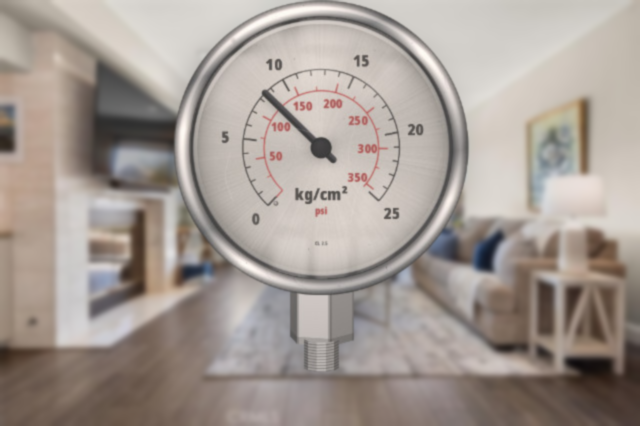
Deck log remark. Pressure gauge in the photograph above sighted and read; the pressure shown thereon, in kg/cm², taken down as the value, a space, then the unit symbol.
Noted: 8.5 kg/cm²
